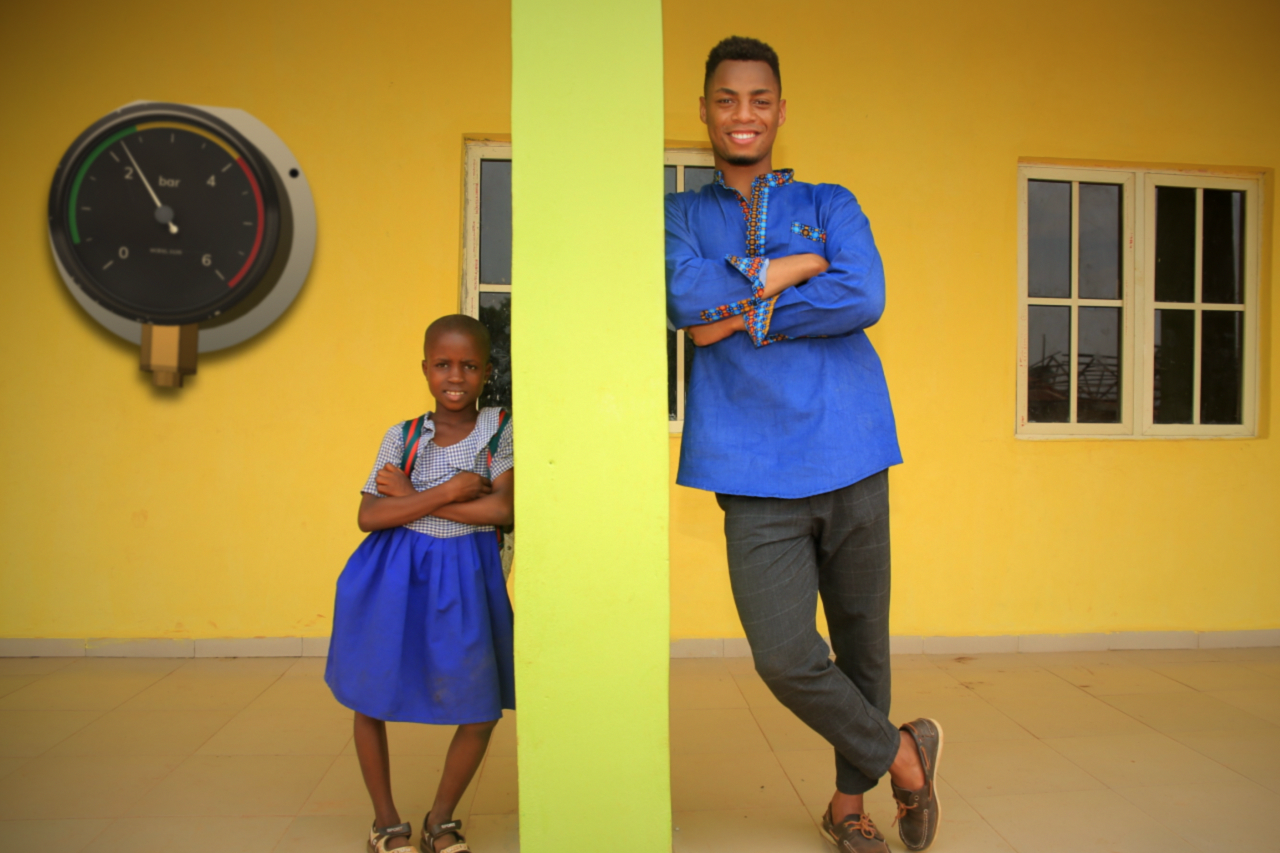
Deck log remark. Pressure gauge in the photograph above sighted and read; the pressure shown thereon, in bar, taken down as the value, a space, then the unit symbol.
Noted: 2.25 bar
